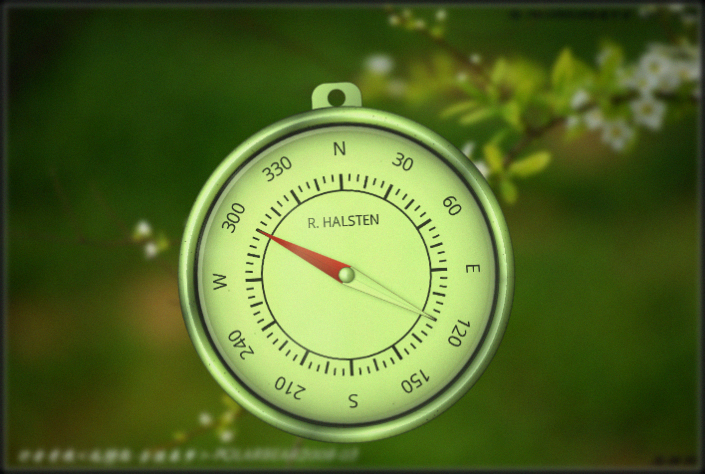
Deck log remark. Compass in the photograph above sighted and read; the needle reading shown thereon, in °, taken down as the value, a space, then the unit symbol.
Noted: 300 °
